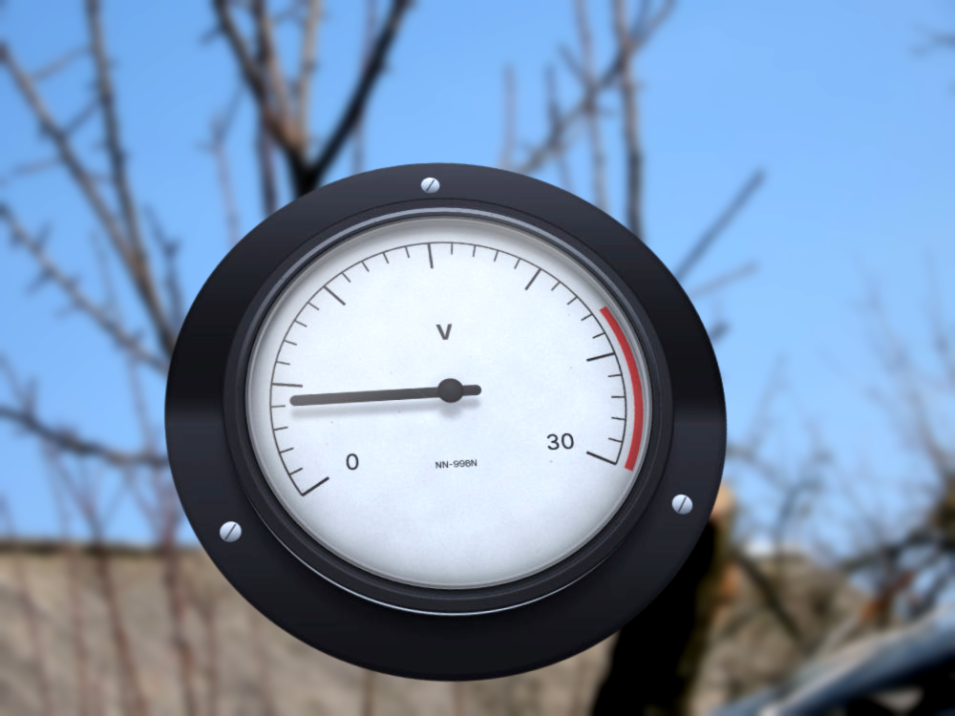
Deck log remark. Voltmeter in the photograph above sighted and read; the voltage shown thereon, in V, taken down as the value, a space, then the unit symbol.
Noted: 4 V
